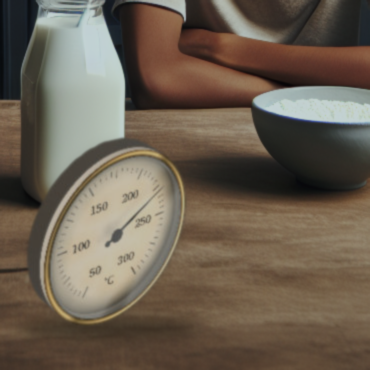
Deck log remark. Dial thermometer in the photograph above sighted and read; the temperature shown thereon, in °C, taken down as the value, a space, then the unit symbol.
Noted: 225 °C
